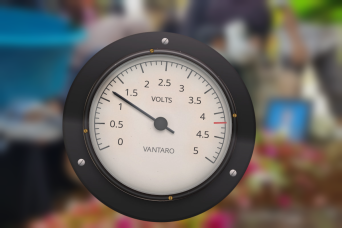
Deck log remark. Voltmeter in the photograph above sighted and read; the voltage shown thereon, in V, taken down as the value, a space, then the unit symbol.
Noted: 1.2 V
